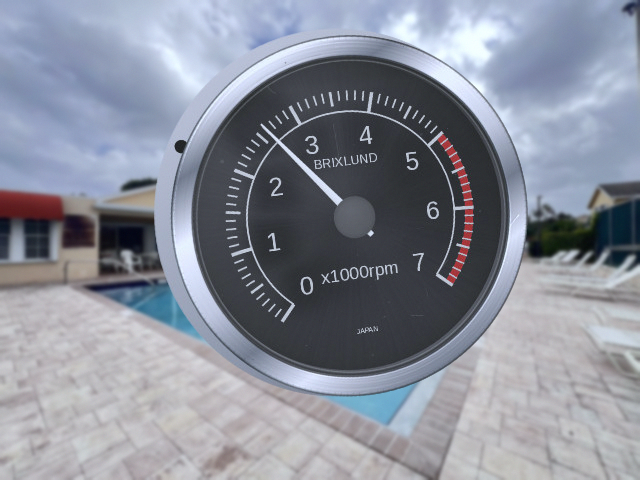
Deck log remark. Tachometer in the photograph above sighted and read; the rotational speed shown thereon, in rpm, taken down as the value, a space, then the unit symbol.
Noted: 2600 rpm
